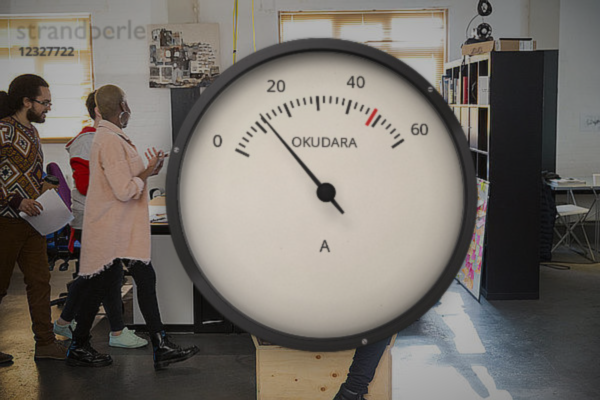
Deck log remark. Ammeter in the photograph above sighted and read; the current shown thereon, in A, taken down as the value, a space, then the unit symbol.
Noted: 12 A
